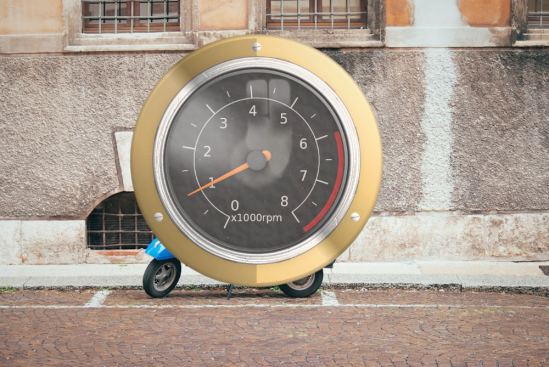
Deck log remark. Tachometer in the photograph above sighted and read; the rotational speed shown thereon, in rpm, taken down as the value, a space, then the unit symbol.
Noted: 1000 rpm
